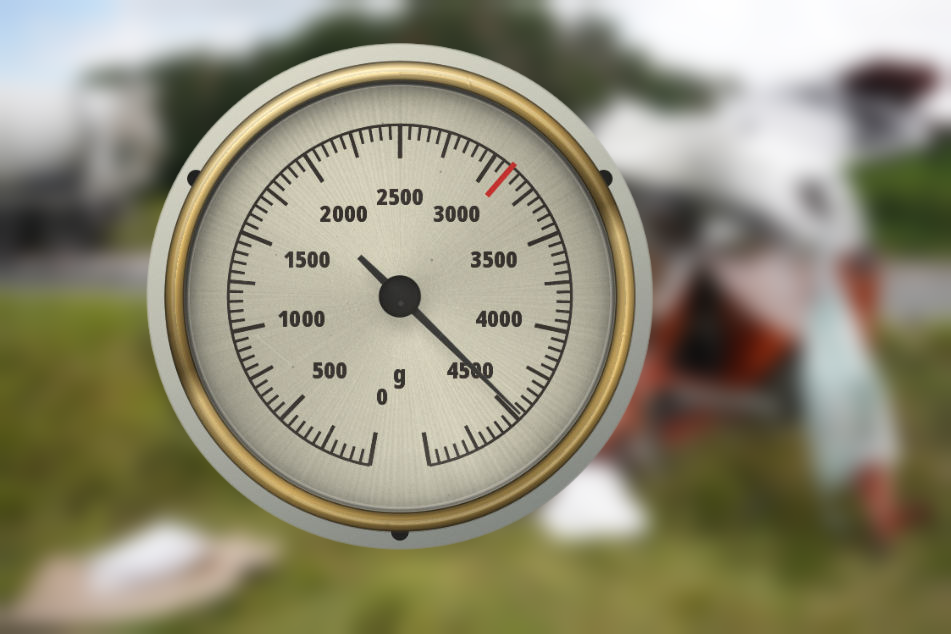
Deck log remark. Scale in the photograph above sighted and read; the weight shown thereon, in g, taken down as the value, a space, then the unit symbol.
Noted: 4475 g
